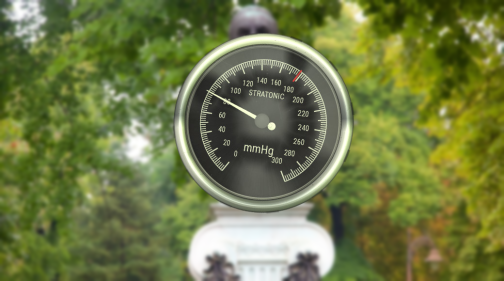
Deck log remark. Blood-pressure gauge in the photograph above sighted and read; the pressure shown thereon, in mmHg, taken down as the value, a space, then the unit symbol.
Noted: 80 mmHg
